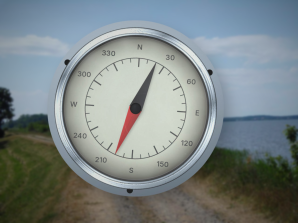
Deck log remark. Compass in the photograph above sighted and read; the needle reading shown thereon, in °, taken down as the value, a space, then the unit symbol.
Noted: 200 °
